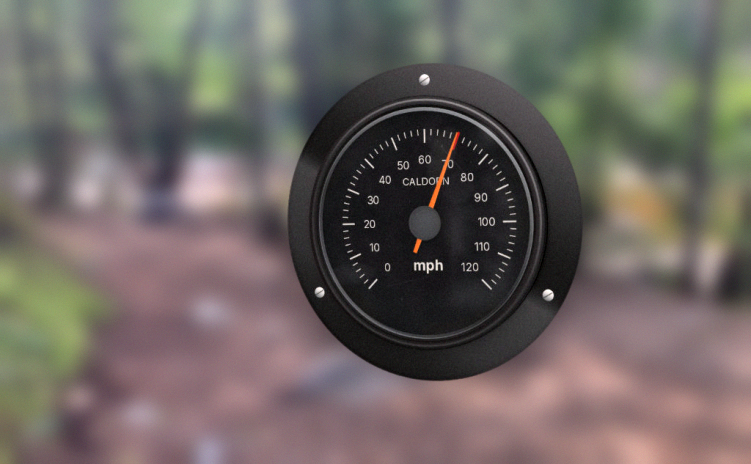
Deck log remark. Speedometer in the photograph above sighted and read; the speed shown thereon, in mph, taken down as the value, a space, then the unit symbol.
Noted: 70 mph
